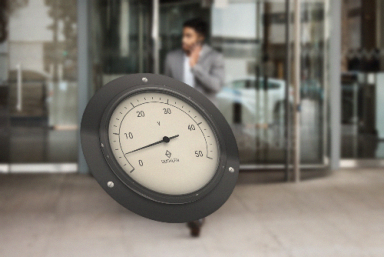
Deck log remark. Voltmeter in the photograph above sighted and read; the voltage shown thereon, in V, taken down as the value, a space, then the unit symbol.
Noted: 4 V
